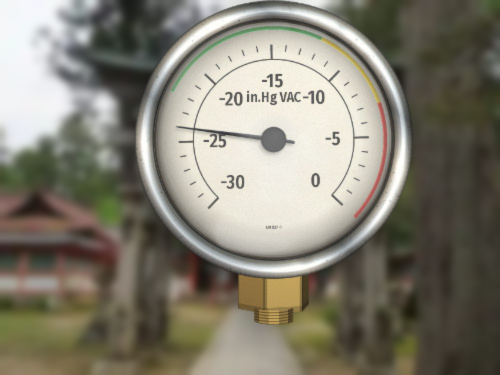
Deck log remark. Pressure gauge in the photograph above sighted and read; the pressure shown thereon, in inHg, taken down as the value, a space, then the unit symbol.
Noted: -24 inHg
